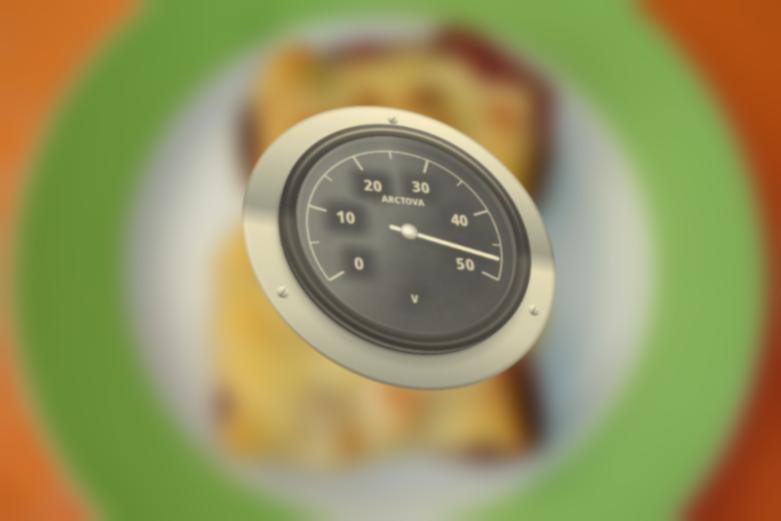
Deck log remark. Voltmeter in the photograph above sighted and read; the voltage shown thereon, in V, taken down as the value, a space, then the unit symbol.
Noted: 47.5 V
